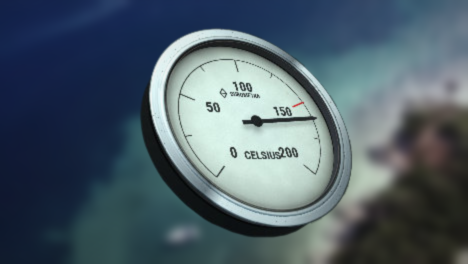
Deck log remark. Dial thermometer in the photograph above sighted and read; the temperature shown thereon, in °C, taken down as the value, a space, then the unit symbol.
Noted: 162.5 °C
